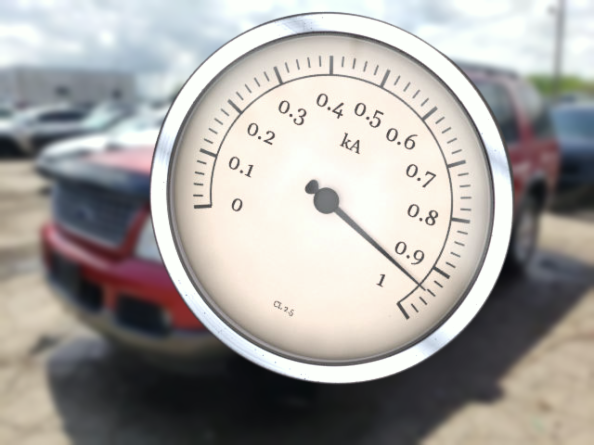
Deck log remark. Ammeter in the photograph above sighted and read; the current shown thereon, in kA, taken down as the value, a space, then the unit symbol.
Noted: 0.94 kA
